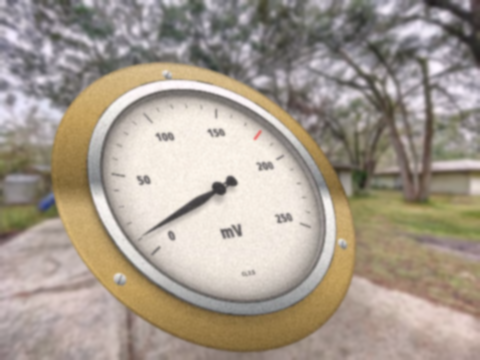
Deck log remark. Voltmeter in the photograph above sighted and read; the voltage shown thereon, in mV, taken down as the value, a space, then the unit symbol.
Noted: 10 mV
